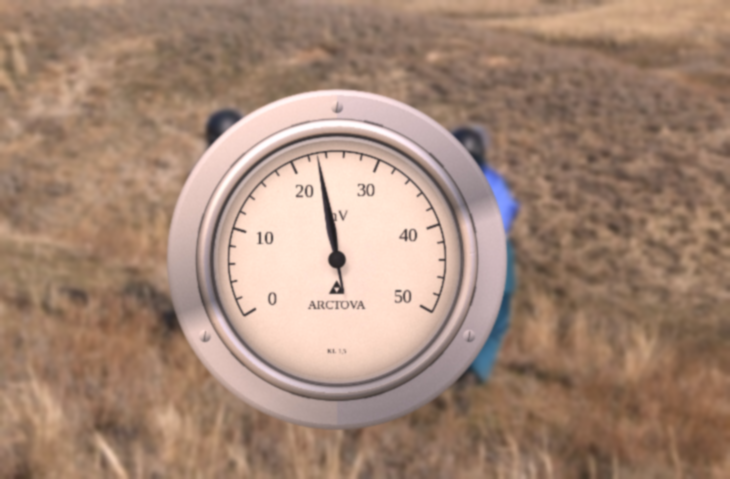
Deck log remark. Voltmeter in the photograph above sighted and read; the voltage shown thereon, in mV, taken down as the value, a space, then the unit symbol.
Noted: 23 mV
